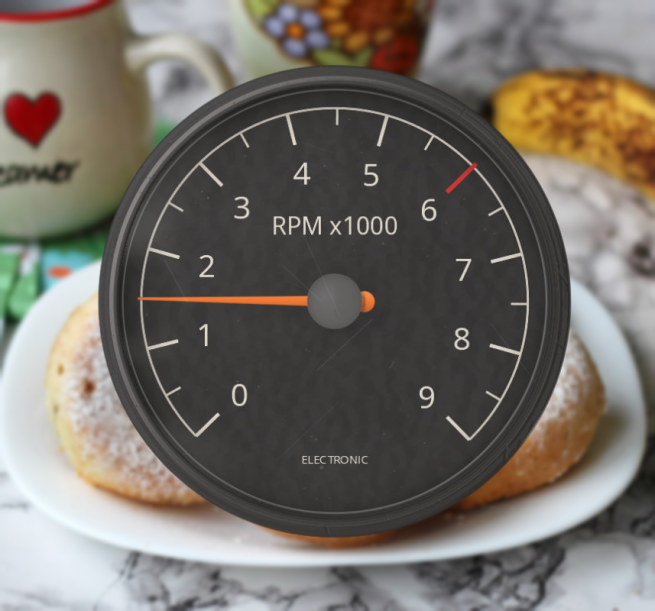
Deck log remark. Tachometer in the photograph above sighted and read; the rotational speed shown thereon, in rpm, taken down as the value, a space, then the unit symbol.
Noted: 1500 rpm
